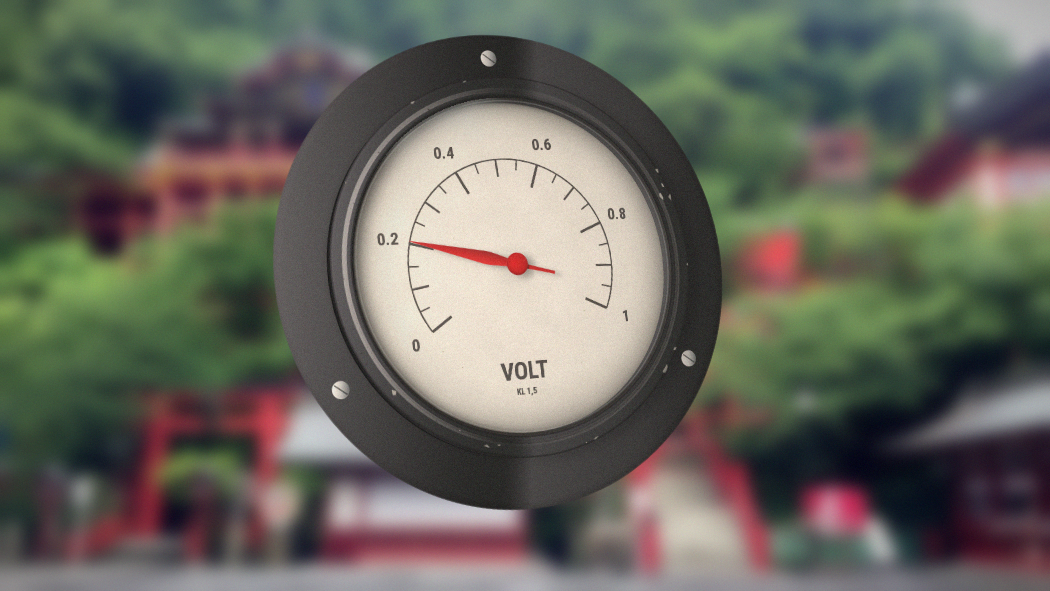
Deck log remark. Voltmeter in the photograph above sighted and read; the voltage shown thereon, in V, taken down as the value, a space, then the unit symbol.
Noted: 0.2 V
